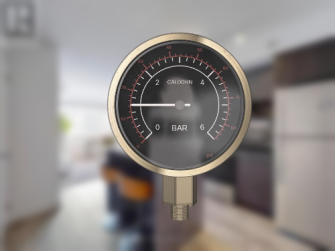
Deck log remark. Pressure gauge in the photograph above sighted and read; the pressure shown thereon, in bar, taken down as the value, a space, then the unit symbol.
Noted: 1 bar
